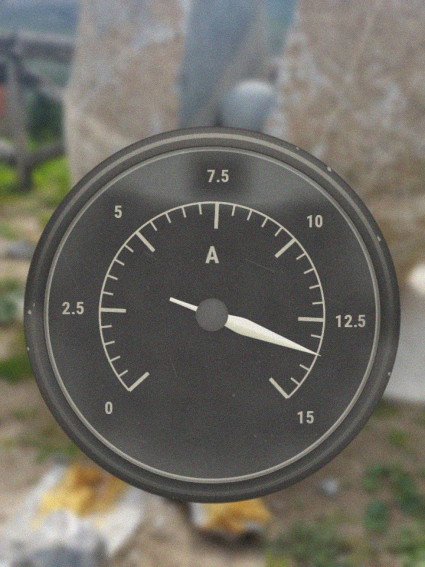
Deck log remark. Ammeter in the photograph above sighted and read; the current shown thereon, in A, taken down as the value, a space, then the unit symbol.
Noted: 13.5 A
